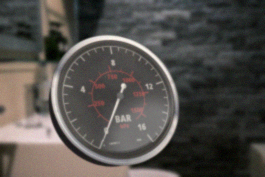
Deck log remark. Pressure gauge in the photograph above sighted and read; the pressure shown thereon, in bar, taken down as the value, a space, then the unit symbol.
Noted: 0 bar
